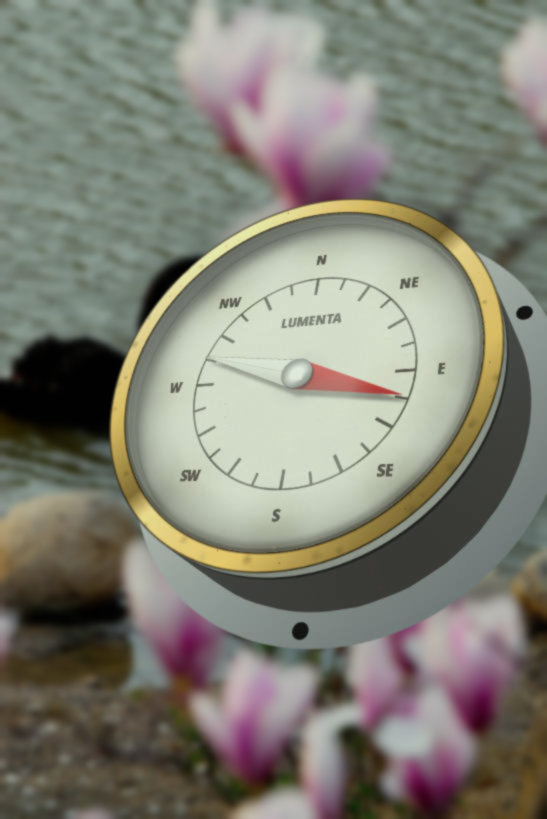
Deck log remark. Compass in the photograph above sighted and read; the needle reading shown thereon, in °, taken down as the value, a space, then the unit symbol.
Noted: 105 °
